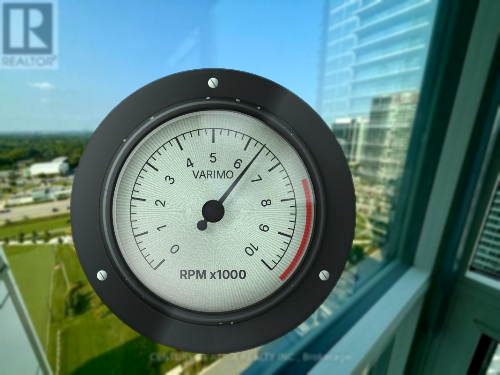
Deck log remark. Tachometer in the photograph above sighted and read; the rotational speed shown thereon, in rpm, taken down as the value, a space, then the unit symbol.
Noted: 6400 rpm
